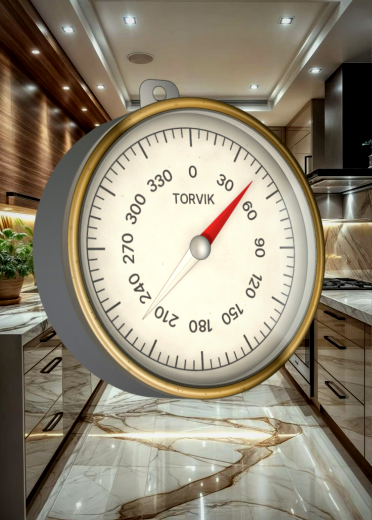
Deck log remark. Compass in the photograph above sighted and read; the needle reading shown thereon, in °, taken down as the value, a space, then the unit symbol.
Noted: 45 °
